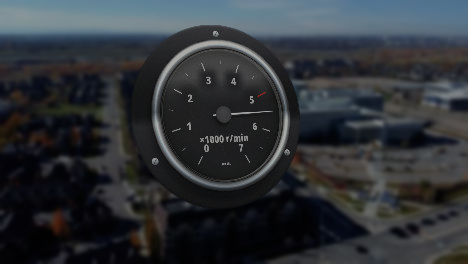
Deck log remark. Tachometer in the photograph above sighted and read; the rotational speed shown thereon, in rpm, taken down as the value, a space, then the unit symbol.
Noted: 5500 rpm
